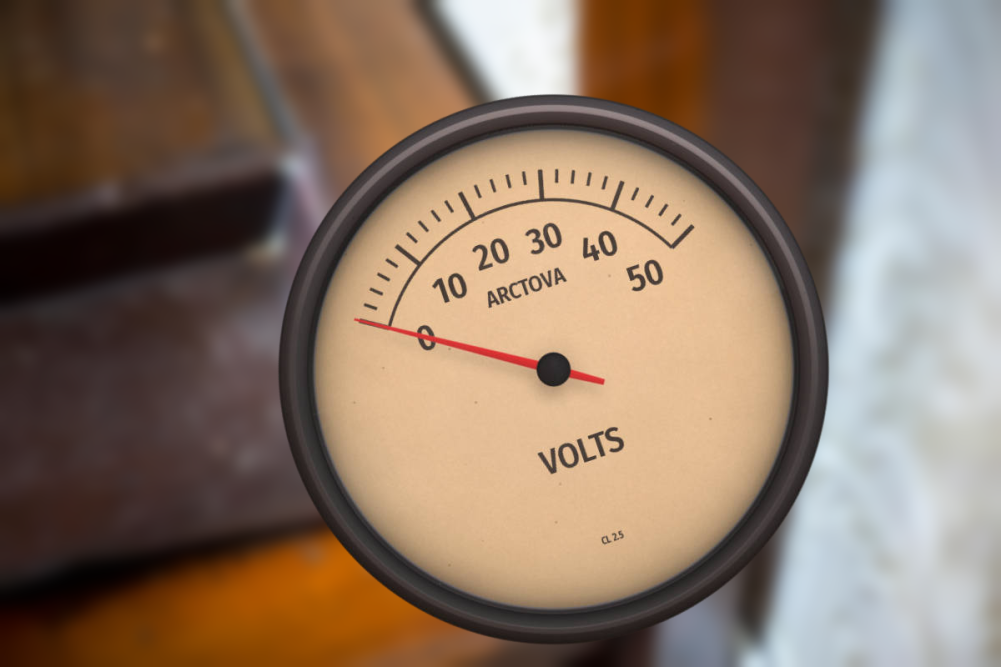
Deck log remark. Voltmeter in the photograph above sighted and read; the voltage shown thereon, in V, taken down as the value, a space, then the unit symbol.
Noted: 0 V
